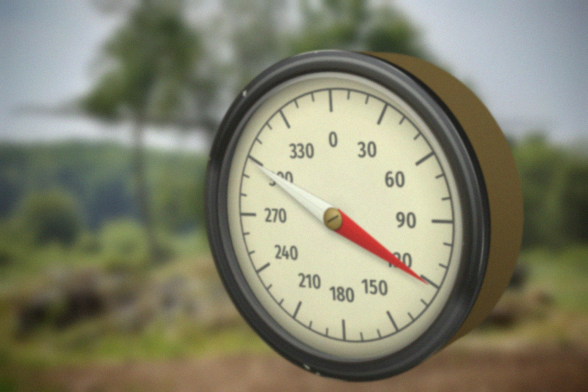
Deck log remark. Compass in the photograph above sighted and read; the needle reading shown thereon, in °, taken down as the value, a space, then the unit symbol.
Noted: 120 °
